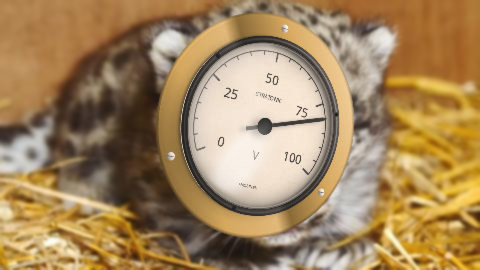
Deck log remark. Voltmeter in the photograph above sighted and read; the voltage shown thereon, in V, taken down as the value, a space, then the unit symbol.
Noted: 80 V
